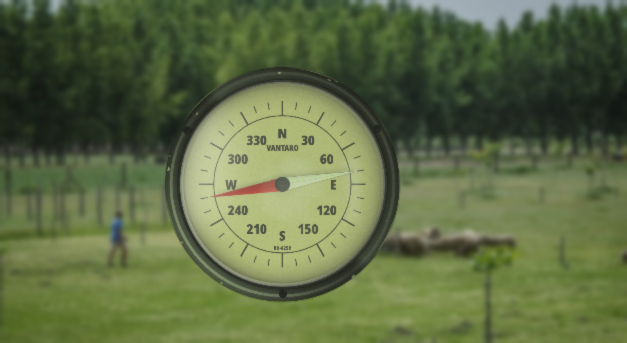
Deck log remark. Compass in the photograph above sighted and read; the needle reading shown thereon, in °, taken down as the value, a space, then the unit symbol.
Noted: 260 °
